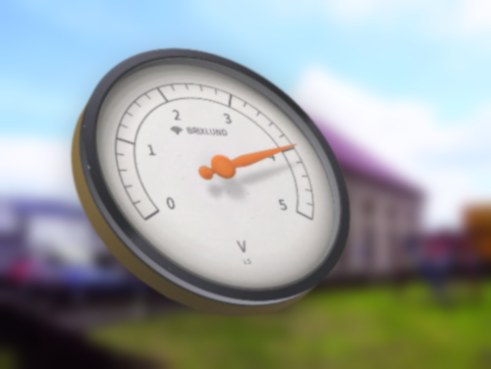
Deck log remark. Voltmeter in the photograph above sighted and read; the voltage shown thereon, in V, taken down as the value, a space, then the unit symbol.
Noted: 4 V
